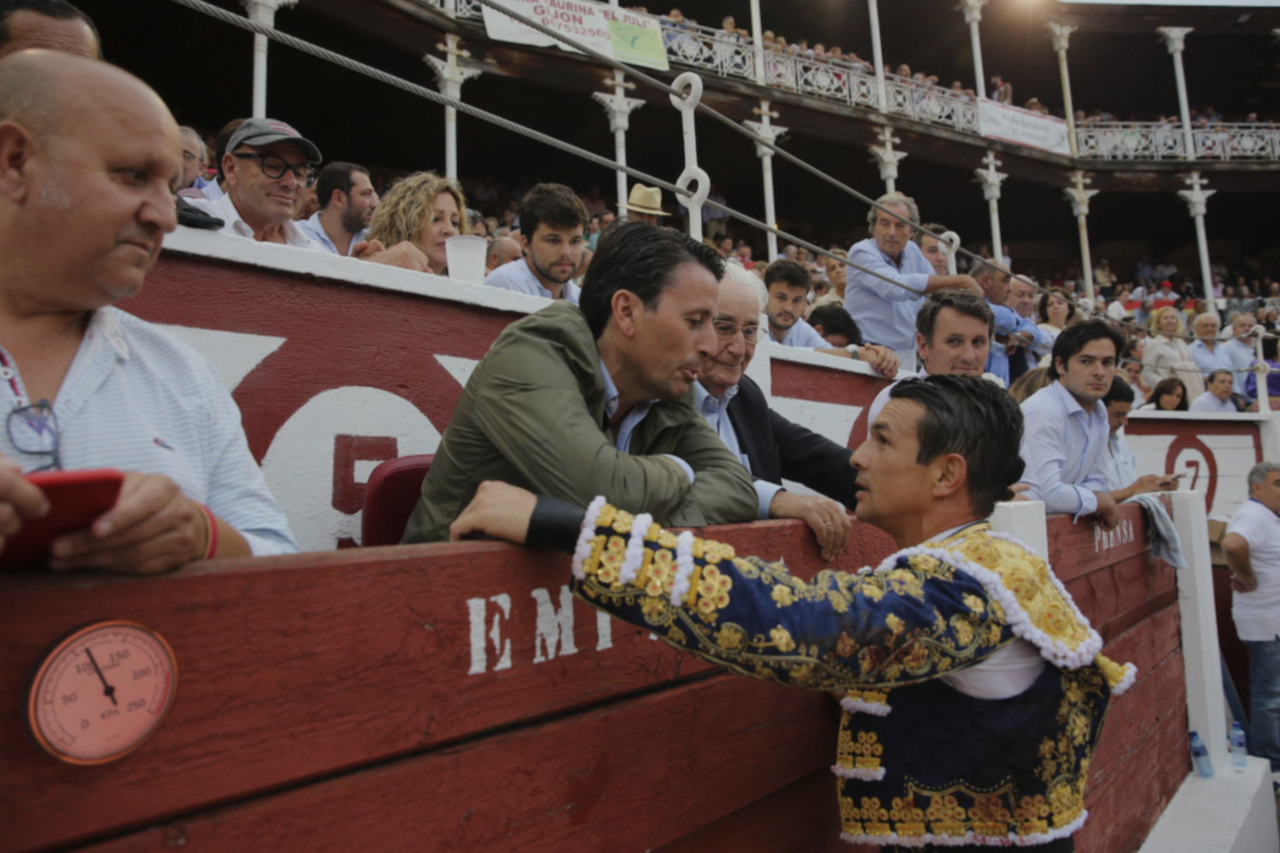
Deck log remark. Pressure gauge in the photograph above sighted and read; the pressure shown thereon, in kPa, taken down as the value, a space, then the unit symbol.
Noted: 110 kPa
